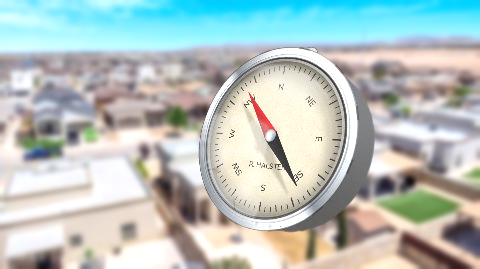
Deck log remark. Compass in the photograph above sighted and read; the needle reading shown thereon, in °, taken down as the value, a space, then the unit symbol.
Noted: 320 °
